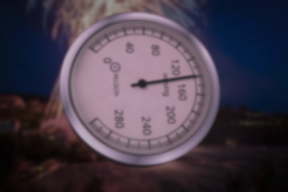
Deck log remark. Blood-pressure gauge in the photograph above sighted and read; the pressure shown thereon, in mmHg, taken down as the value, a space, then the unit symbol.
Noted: 140 mmHg
